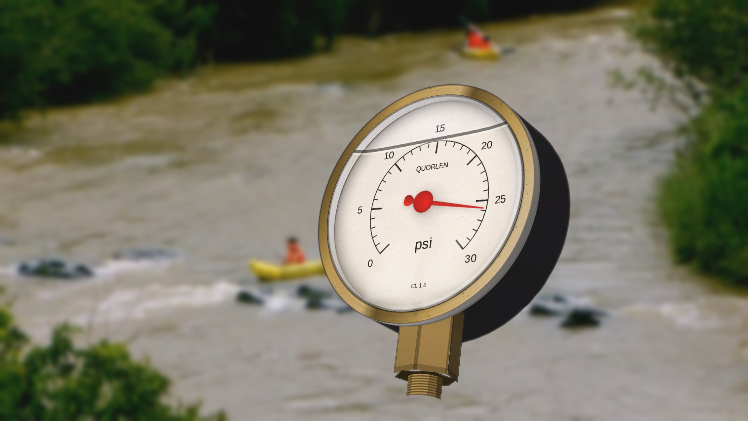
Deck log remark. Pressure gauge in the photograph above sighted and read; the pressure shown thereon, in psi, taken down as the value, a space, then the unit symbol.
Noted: 26 psi
